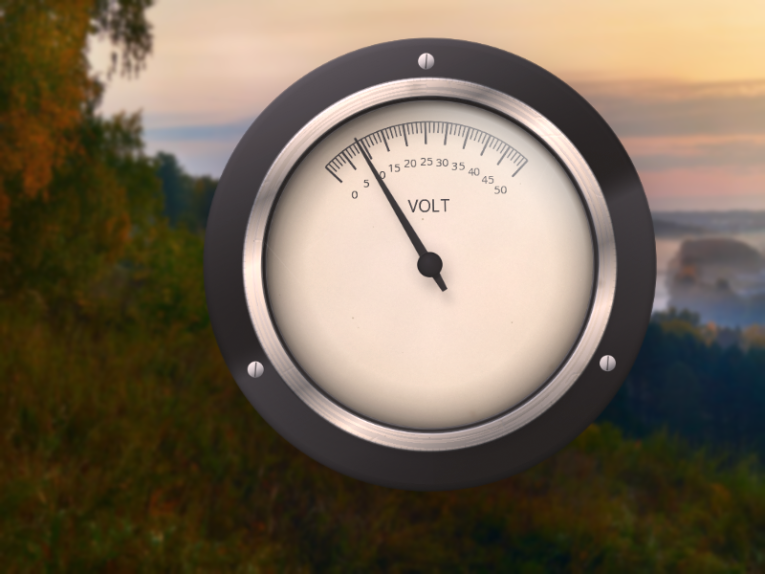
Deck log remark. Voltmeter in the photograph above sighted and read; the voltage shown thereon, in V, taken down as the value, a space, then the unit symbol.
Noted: 9 V
